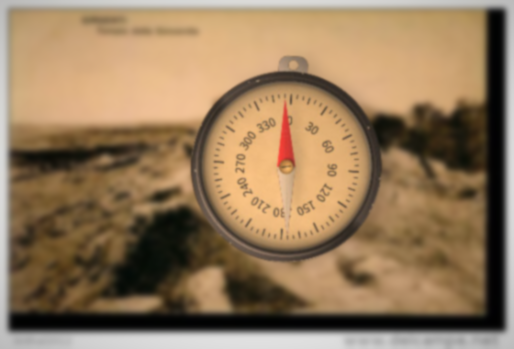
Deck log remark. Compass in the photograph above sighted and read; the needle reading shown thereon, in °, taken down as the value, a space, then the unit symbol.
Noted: 355 °
